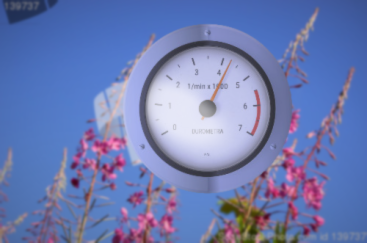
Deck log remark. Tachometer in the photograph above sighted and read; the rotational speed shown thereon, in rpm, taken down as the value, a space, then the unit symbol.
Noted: 4250 rpm
